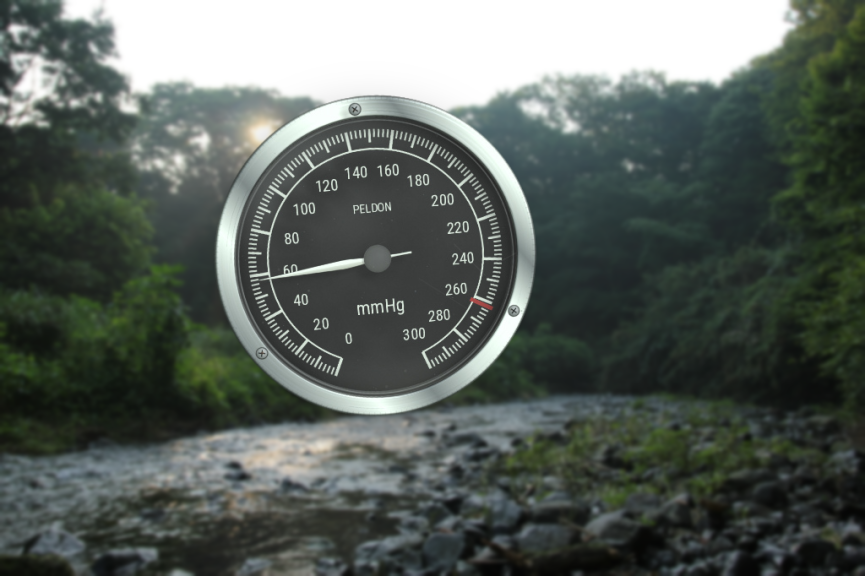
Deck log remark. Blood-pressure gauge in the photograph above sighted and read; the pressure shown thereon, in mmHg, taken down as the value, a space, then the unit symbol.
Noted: 58 mmHg
